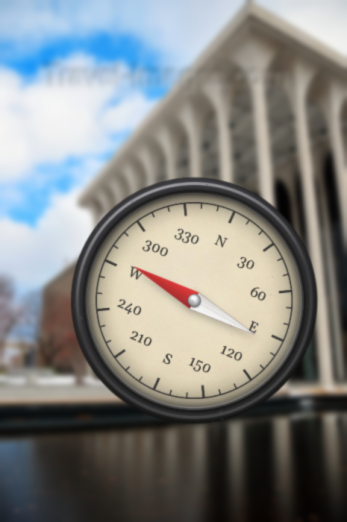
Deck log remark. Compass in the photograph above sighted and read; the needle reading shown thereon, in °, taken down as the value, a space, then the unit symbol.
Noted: 275 °
